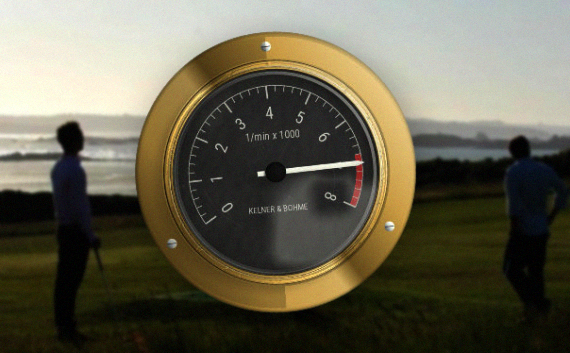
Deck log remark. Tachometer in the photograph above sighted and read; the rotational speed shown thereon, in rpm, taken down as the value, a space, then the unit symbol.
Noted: 7000 rpm
